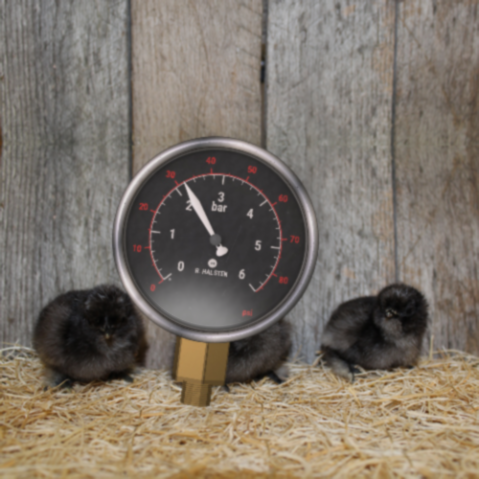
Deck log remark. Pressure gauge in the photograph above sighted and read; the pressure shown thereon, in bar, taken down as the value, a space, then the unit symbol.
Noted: 2.2 bar
